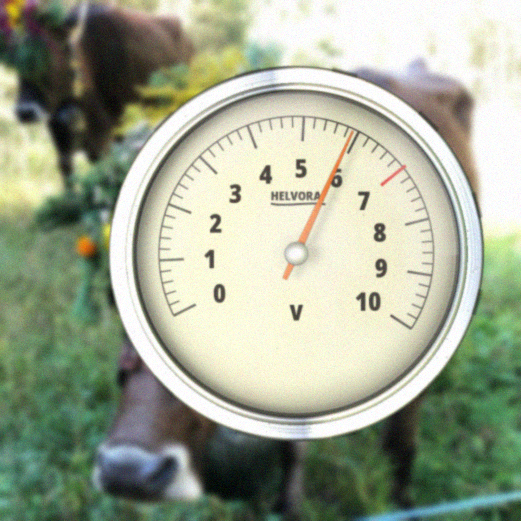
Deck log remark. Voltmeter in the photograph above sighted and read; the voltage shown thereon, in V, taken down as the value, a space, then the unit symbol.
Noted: 5.9 V
